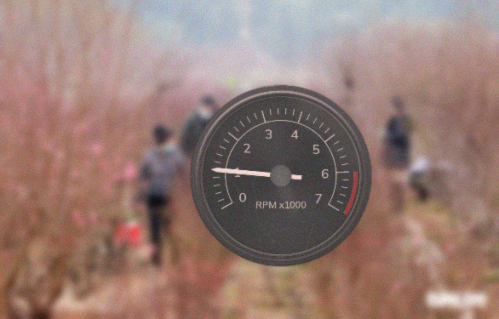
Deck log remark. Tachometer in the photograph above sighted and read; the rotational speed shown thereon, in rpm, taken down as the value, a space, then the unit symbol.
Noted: 1000 rpm
